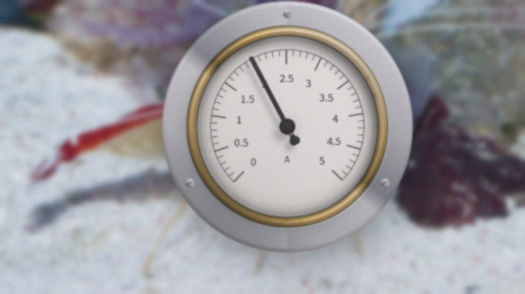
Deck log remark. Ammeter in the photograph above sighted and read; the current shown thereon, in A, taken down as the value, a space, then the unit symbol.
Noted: 2 A
